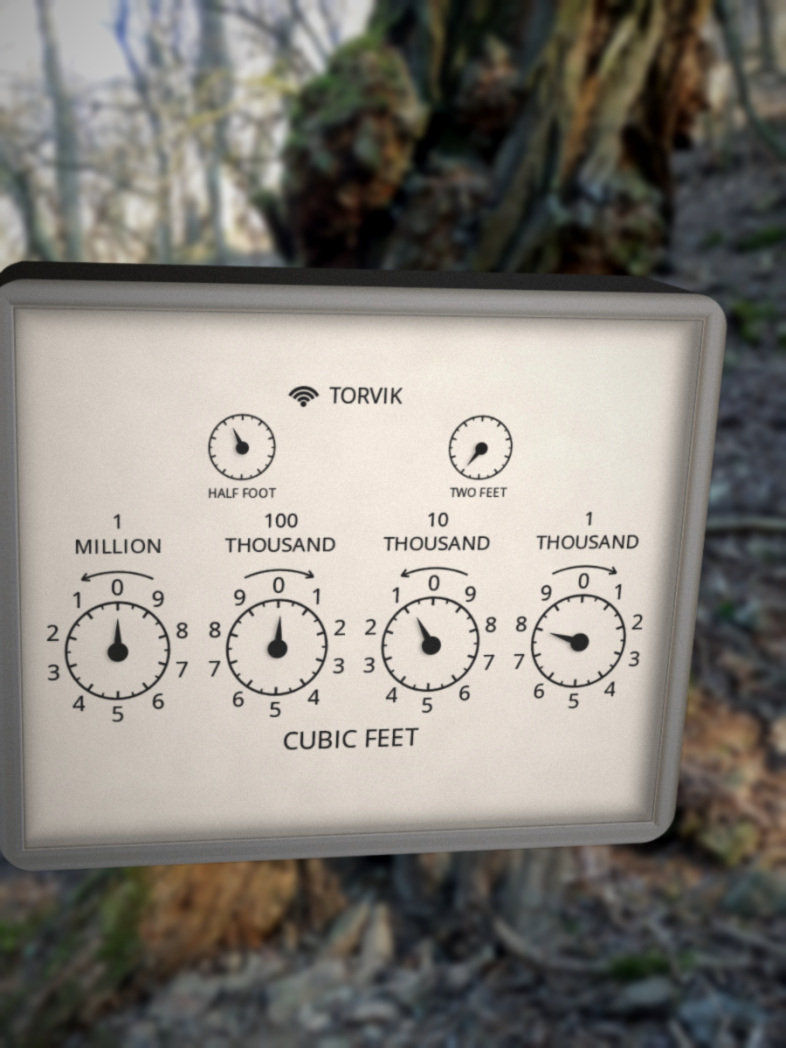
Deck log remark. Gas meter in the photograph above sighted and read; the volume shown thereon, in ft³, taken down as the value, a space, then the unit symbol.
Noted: 800 ft³
